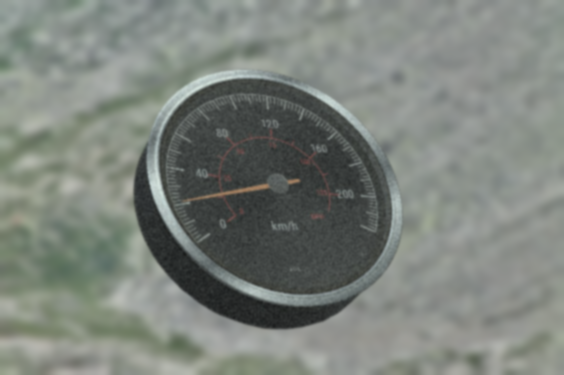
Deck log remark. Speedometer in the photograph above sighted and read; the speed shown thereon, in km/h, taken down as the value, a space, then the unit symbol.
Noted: 20 km/h
